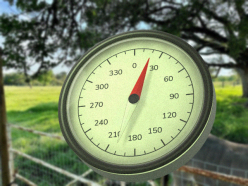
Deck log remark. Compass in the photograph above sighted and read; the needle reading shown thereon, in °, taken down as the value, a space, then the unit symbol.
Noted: 20 °
